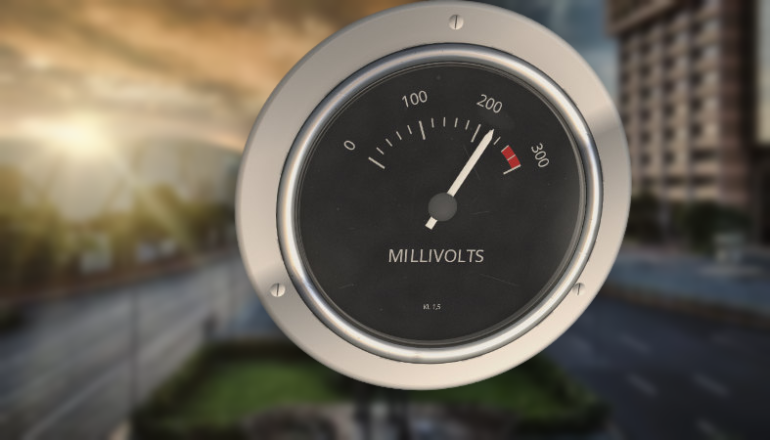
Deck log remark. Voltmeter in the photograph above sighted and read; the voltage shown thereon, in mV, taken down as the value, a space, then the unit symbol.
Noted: 220 mV
